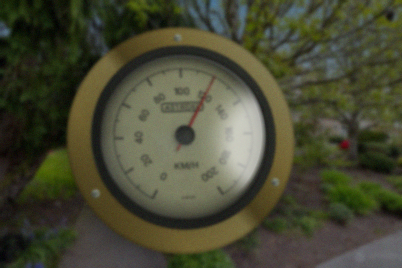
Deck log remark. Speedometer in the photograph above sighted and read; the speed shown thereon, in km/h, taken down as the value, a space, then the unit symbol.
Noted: 120 km/h
